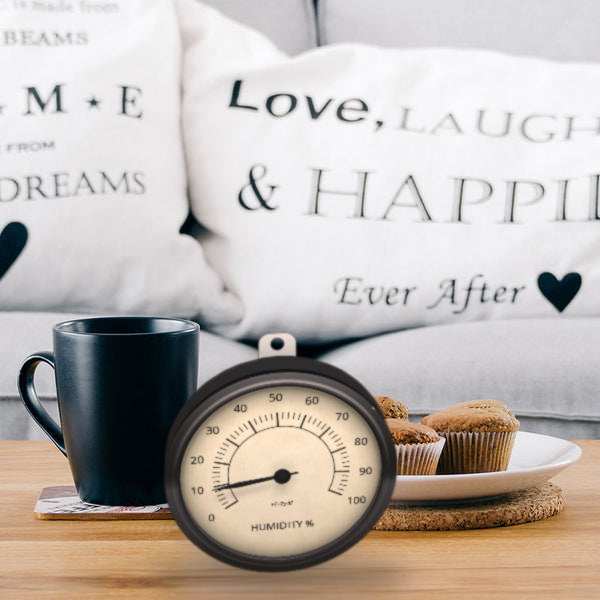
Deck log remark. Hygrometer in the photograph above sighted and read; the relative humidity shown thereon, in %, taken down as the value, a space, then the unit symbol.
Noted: 10 %
